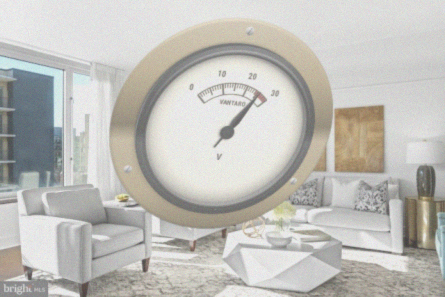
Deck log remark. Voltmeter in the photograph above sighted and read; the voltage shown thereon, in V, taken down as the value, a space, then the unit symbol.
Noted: 25 V
